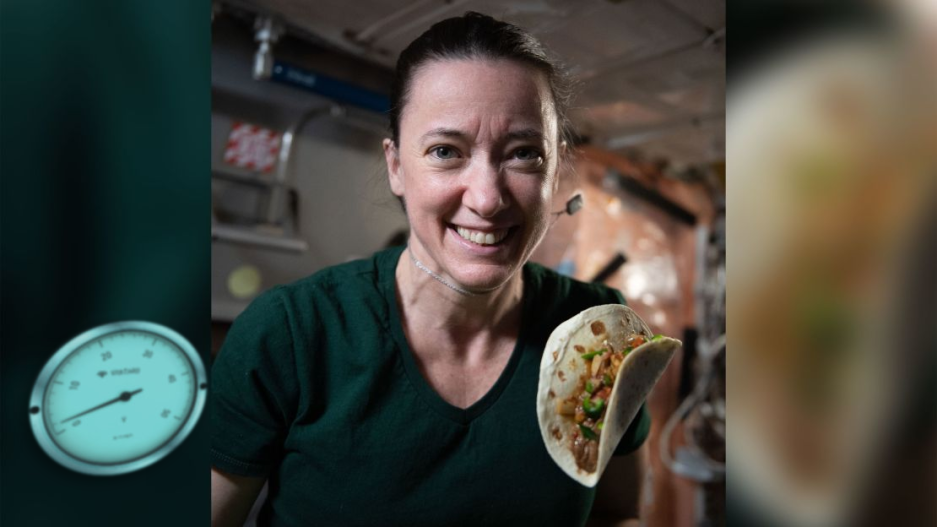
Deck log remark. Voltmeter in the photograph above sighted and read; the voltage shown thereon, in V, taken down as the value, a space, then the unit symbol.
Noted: 2 V
